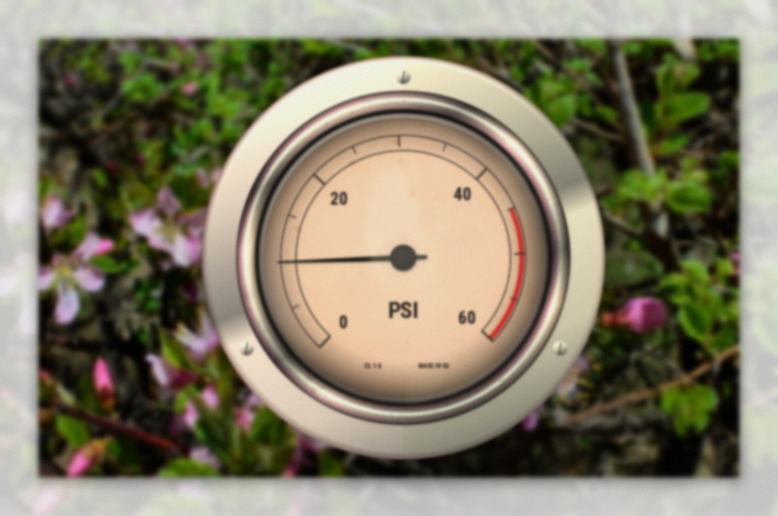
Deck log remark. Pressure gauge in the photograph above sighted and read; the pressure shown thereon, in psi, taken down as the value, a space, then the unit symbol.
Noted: 10 psi
